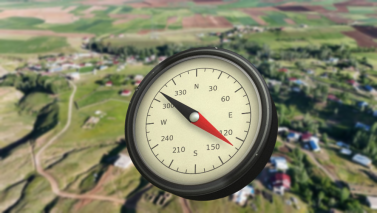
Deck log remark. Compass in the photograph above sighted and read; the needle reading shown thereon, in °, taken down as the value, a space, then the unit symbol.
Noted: 130 °
